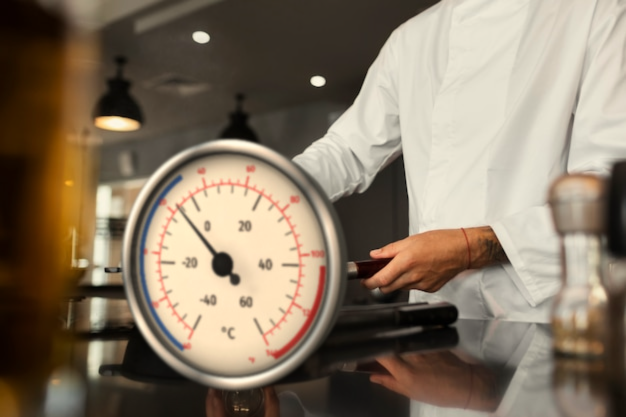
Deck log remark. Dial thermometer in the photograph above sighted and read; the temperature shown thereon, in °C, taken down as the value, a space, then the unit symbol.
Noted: -4 °C
